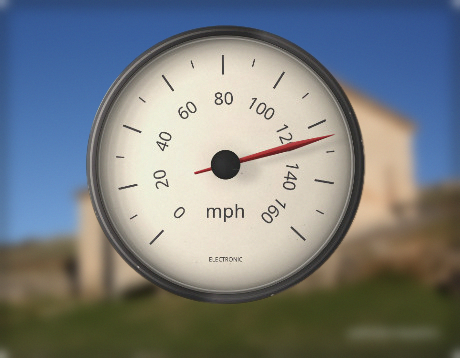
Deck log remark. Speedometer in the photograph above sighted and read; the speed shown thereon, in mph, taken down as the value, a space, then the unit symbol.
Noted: 125 mph
